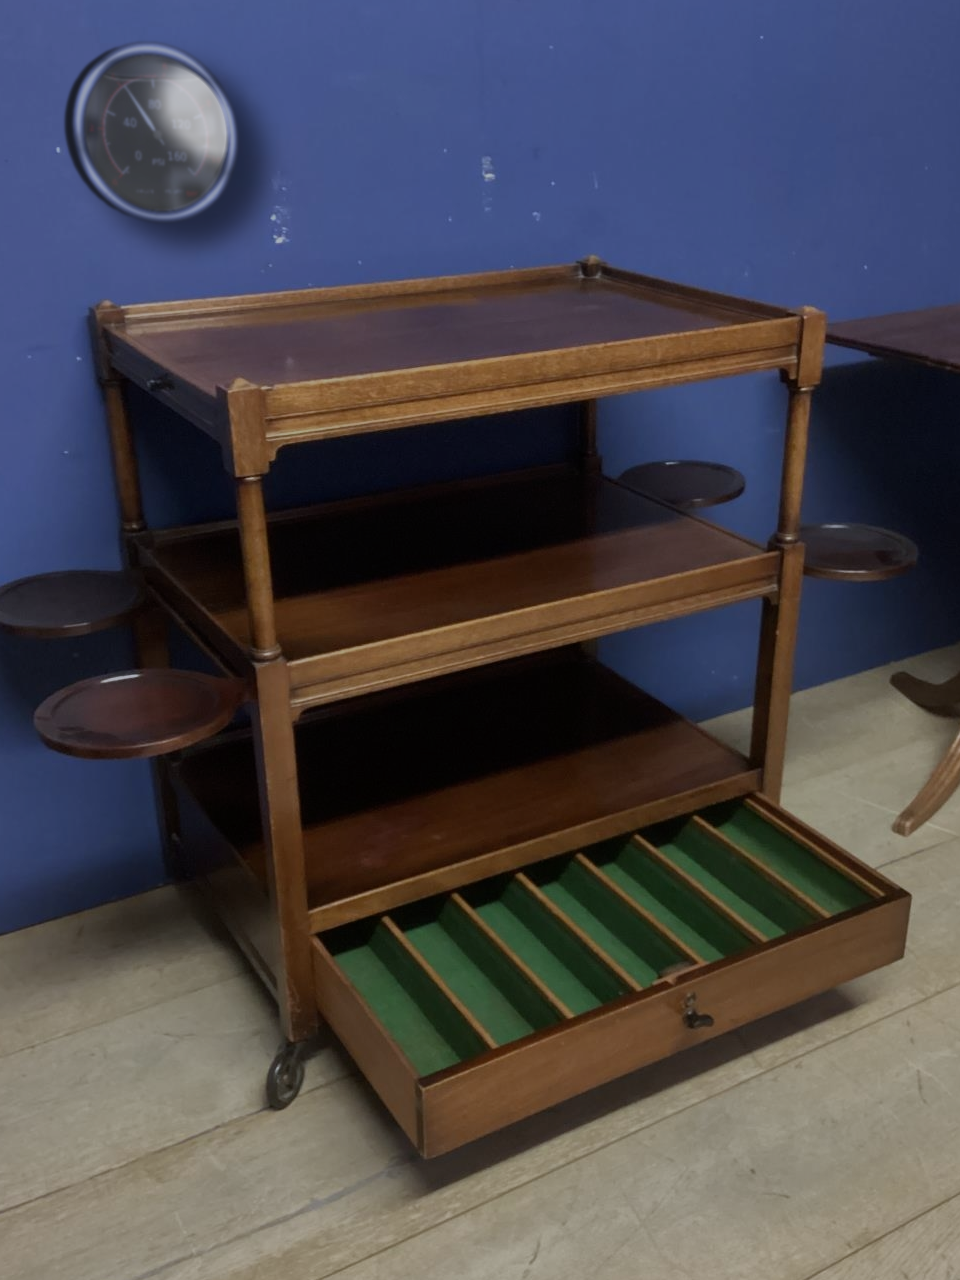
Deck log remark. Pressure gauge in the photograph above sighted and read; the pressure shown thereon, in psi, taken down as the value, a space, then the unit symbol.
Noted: 60 psi
